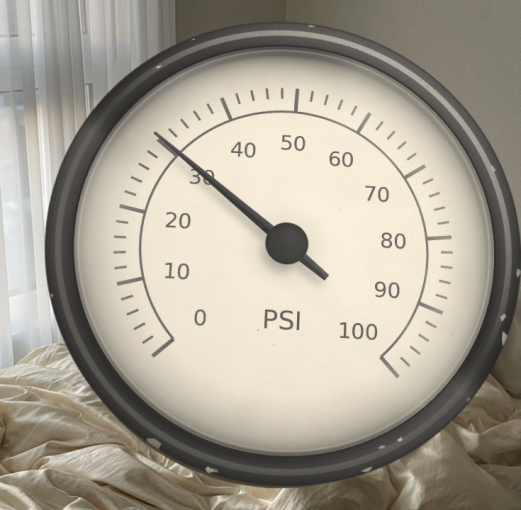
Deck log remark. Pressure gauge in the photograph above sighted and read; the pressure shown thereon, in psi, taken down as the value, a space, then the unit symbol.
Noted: 30 psi
